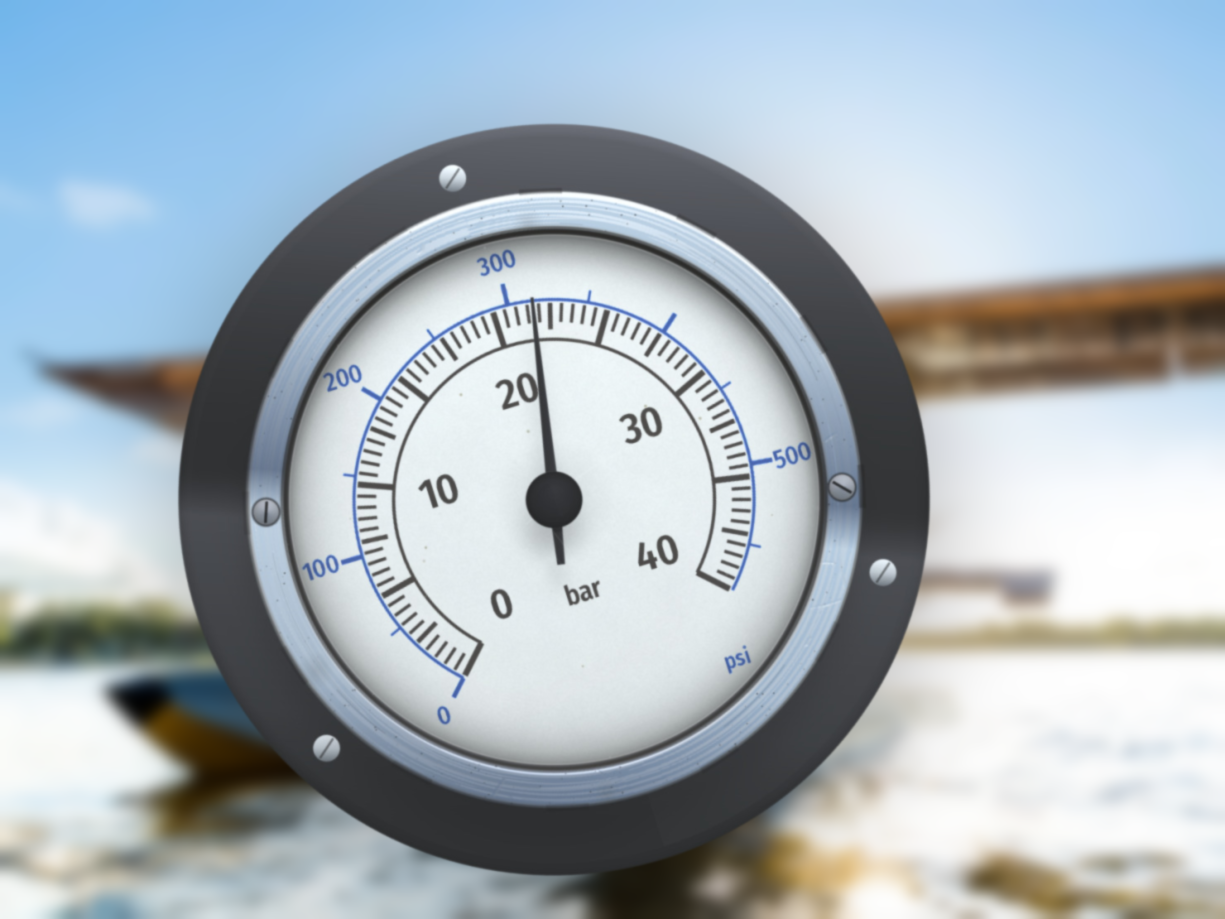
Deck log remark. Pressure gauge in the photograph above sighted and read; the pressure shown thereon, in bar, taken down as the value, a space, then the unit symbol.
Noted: 21.75 bar
